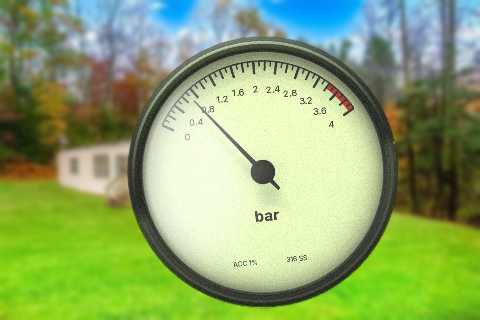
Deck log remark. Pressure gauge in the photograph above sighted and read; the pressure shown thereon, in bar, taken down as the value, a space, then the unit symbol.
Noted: 0.7 bar
